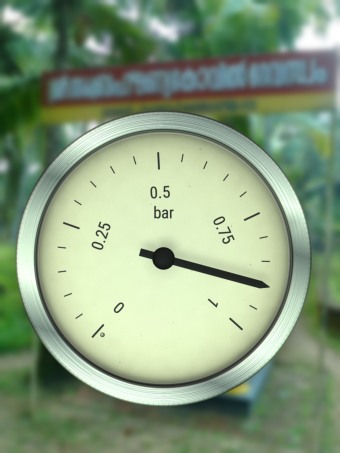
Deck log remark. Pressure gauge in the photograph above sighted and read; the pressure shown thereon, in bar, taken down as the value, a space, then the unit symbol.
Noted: 0.9 bar
